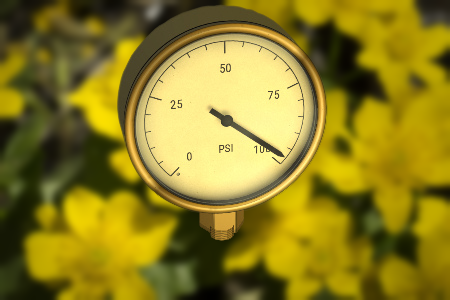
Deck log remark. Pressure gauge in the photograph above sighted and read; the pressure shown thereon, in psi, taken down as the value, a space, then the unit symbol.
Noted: 97.5 psi
